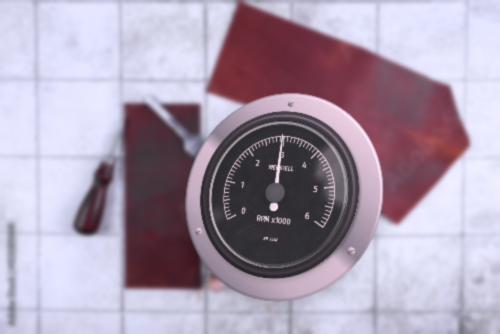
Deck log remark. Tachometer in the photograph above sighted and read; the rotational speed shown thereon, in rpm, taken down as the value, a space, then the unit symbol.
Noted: 3000 rpm
